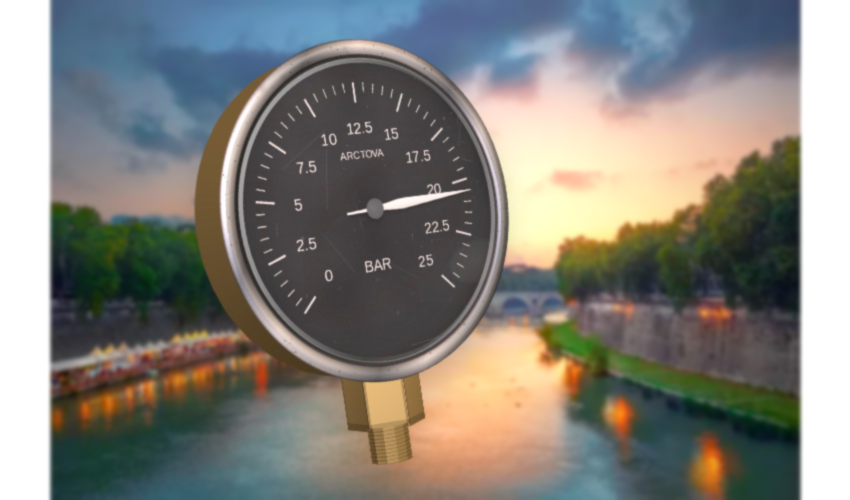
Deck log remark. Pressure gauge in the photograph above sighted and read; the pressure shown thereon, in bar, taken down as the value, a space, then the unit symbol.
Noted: 20.5 bar
